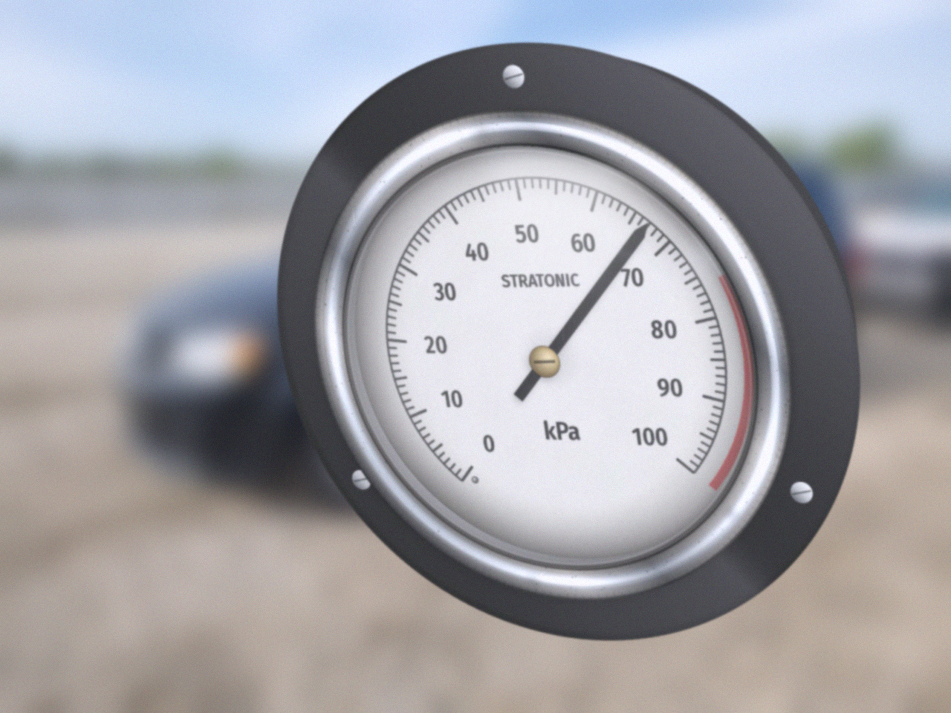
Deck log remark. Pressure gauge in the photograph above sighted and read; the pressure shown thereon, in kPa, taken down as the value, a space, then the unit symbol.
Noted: 67 kPa
